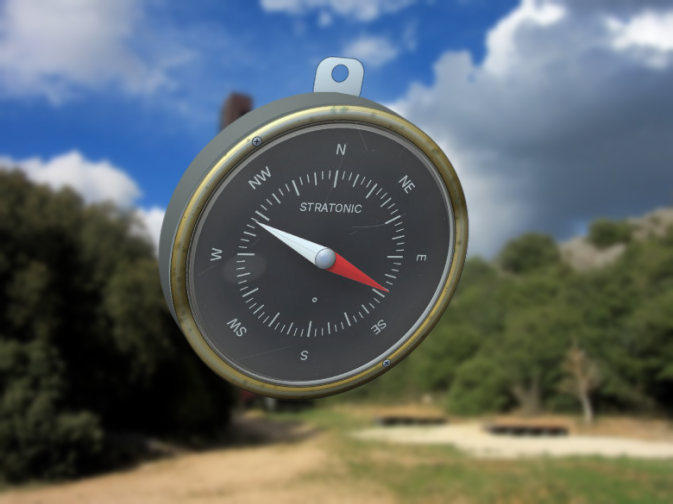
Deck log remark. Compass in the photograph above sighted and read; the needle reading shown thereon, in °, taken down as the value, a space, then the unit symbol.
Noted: 115 °
